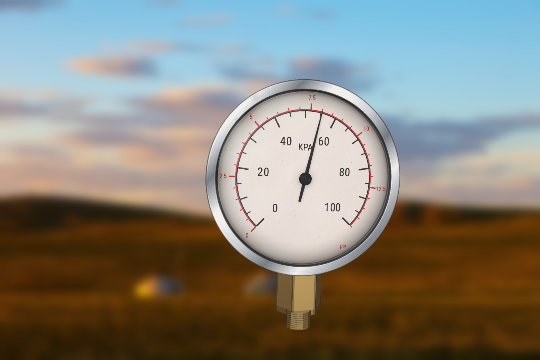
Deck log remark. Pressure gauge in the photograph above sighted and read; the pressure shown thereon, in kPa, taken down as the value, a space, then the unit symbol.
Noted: 55 kPa
